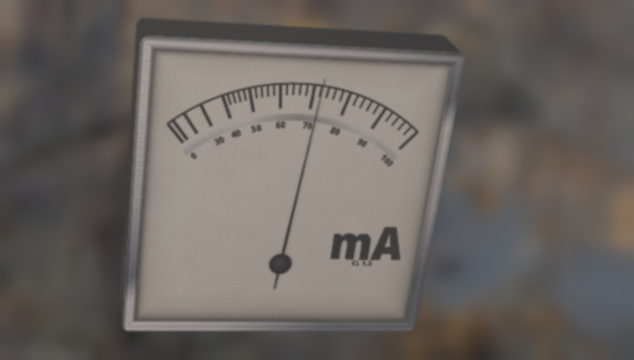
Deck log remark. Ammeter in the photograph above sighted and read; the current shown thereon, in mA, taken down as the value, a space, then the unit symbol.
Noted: 72 mA
